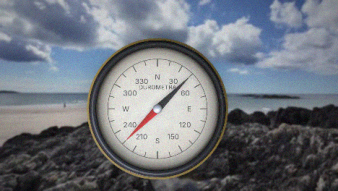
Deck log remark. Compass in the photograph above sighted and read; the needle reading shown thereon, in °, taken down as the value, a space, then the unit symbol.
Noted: 225 °
